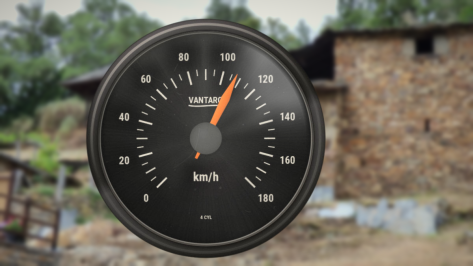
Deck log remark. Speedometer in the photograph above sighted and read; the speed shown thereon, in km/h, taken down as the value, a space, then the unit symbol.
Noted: 107.5 km/h
